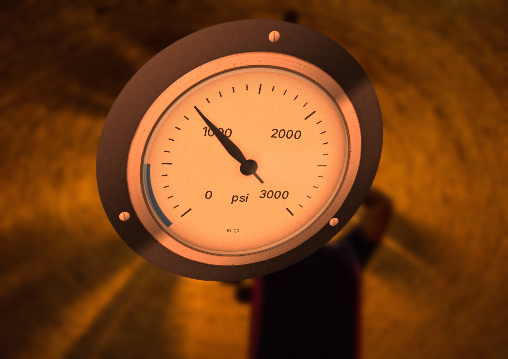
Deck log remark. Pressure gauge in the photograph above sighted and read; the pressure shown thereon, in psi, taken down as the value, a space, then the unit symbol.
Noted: 1000 psi
